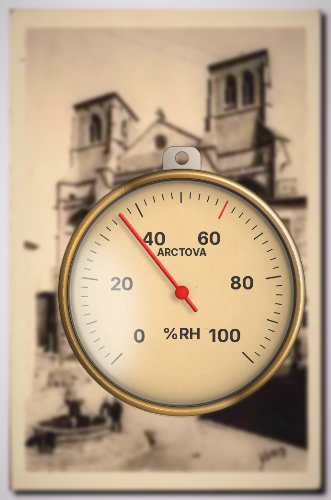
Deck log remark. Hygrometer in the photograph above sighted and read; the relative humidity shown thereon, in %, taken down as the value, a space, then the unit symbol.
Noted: 36 %
